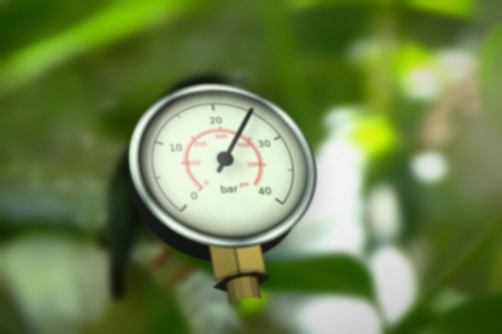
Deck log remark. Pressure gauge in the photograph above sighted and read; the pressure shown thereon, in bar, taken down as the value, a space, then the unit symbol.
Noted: 25 bar
